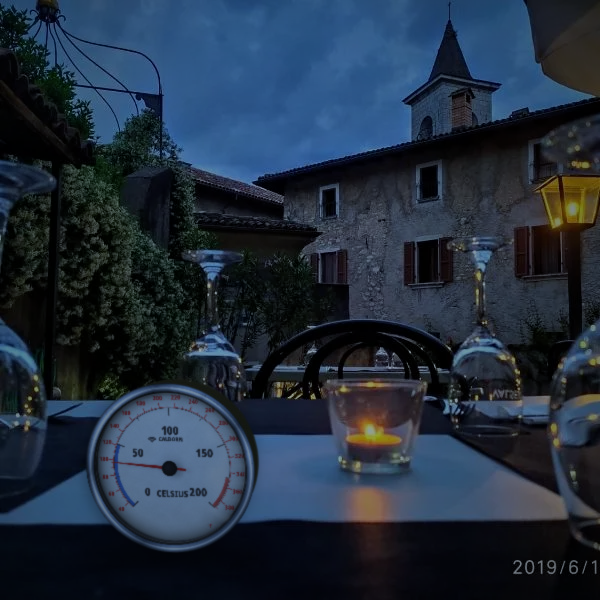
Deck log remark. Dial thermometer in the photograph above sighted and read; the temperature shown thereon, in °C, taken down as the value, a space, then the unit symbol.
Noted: 37.5 °C
